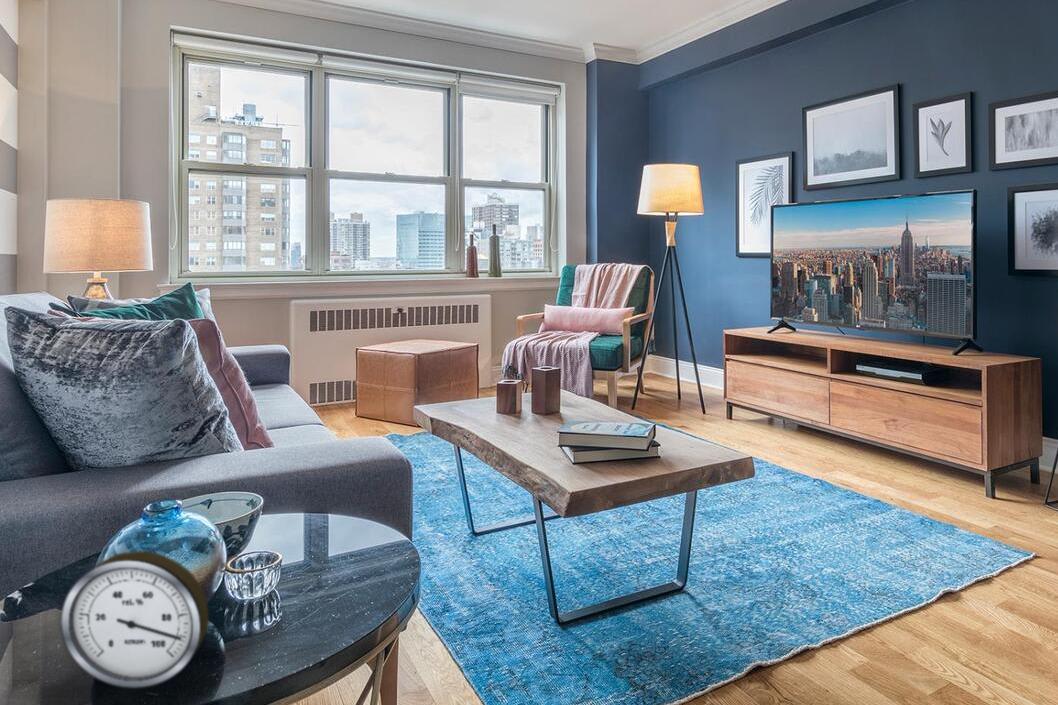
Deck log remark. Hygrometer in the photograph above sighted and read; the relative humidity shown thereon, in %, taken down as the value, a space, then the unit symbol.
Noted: 90 %
